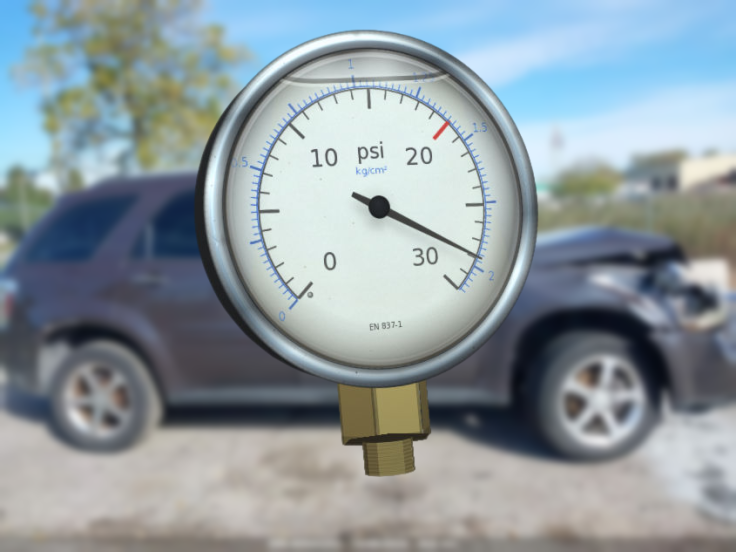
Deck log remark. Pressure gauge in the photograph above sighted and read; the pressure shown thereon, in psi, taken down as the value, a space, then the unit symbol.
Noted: 28 psi
